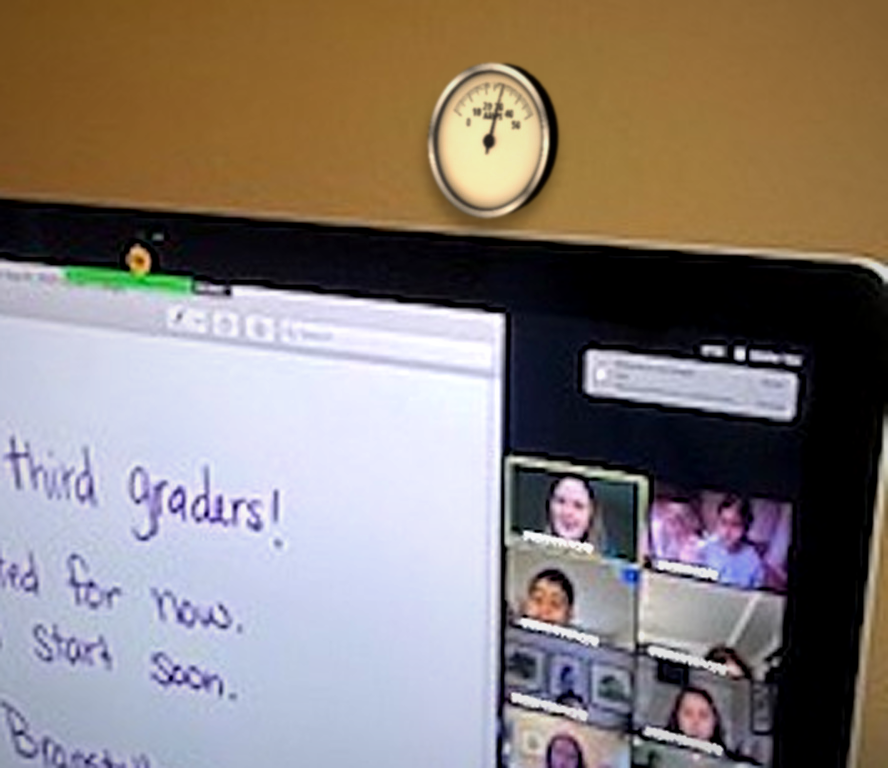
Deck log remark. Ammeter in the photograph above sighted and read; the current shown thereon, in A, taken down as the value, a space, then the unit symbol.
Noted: 30 A
